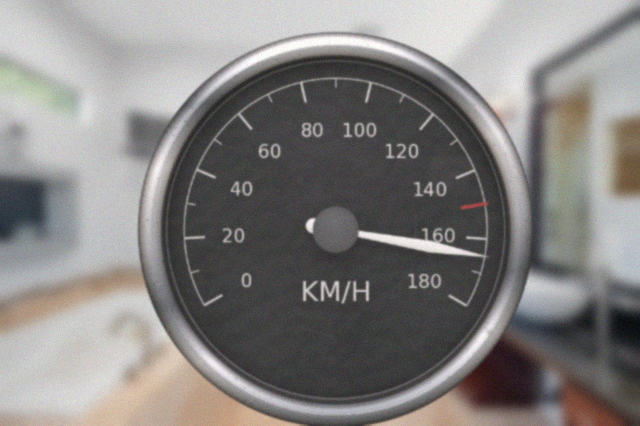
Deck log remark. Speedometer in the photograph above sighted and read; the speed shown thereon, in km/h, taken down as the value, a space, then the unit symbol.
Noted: 165 km/h
